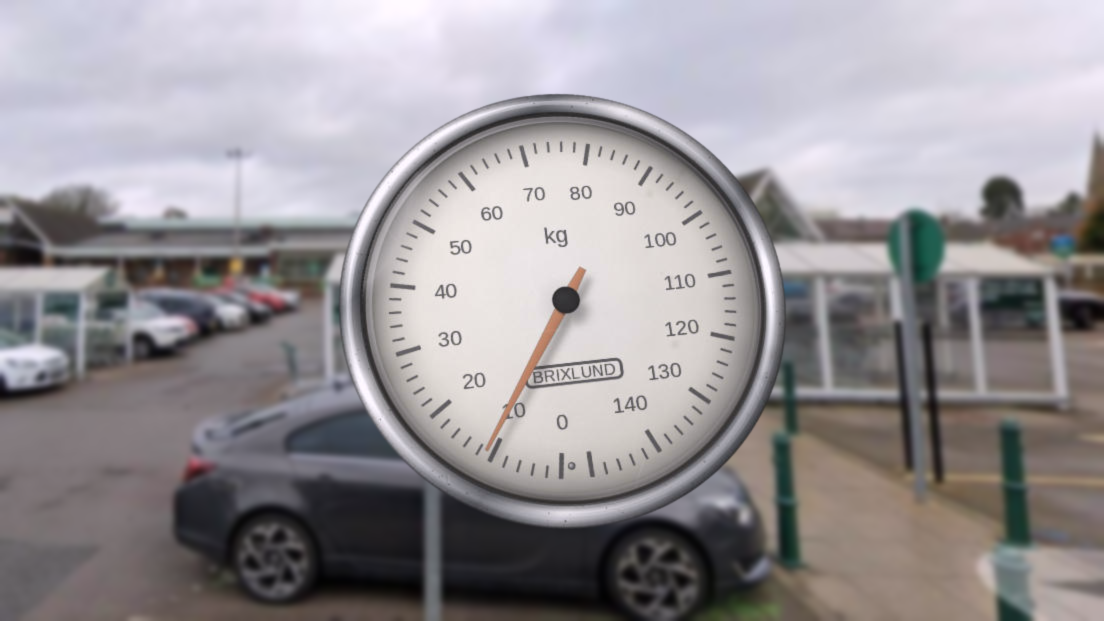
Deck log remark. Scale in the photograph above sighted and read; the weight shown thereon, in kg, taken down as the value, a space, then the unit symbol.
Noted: 11 kg
